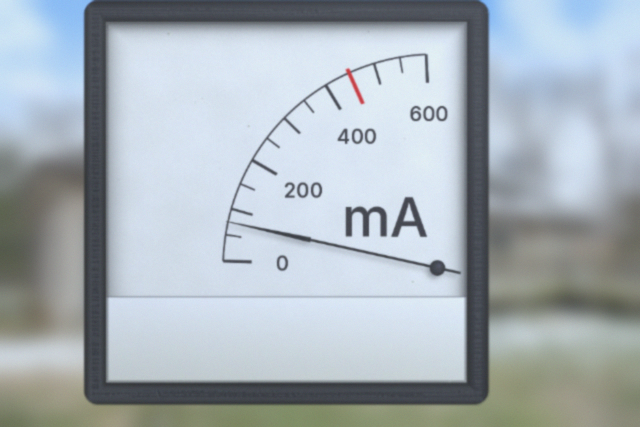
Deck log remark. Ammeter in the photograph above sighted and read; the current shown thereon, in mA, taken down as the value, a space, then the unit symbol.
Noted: 75 mA
